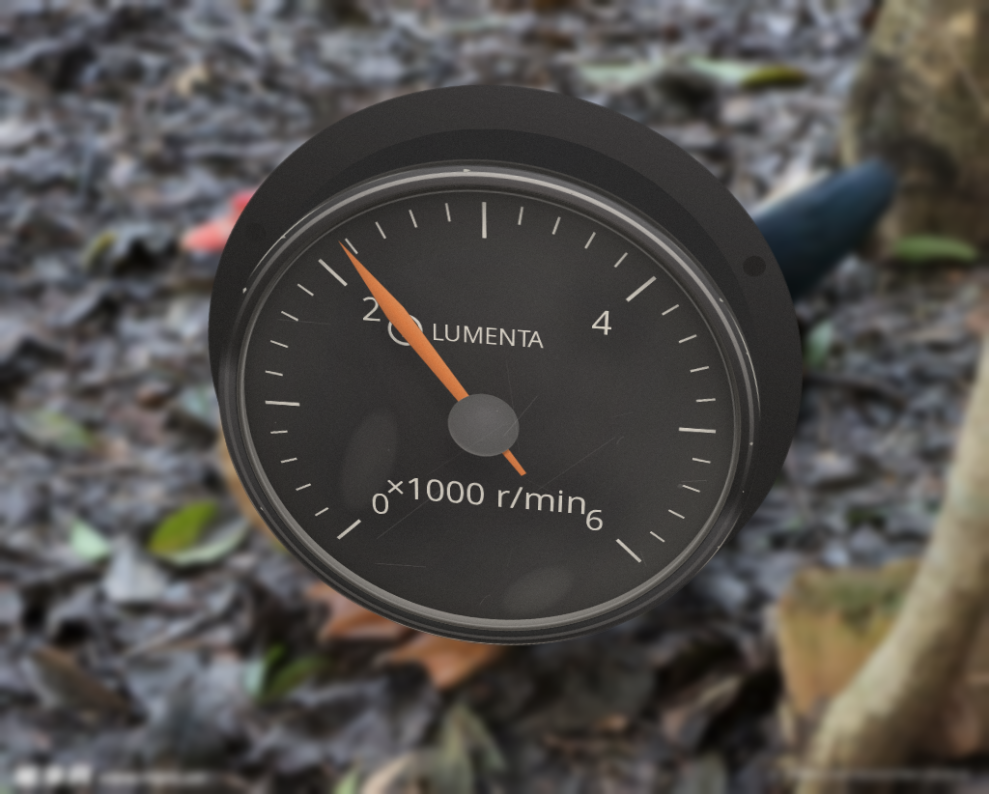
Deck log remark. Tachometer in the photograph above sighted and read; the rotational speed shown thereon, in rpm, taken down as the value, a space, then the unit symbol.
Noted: 2200 rpm
